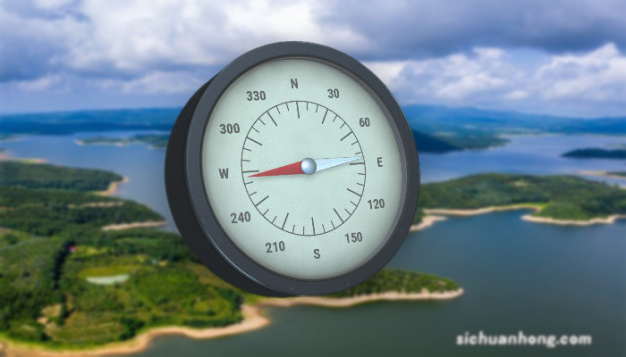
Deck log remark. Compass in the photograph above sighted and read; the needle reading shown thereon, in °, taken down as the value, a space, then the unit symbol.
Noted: 265 °
